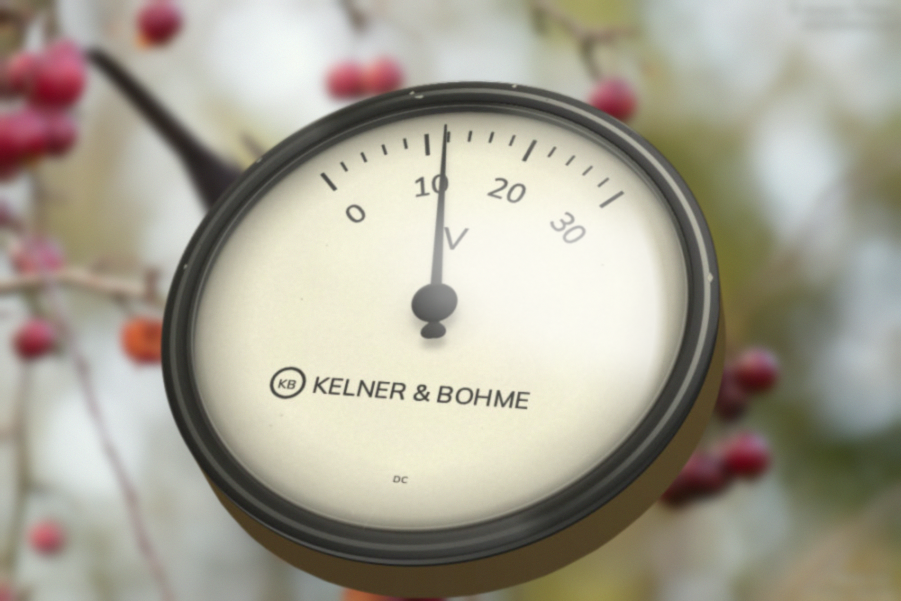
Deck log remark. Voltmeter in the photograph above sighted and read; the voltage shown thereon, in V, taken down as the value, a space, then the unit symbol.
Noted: 12 V
